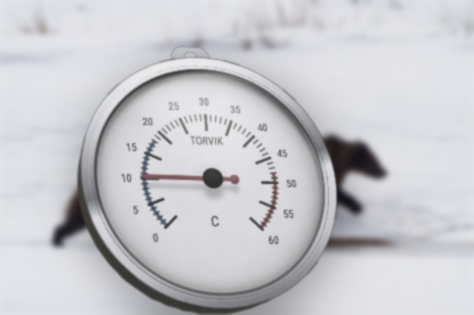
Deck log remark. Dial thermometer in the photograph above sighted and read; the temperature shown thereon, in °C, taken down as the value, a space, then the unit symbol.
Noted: 10 °C
